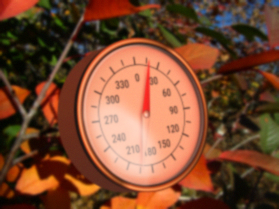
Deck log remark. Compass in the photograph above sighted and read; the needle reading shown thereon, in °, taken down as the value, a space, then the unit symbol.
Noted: 15 °
